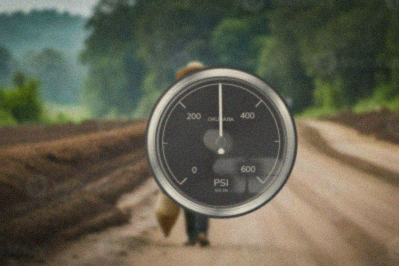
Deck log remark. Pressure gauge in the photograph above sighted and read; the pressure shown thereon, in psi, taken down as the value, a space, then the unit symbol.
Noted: 300 psi
